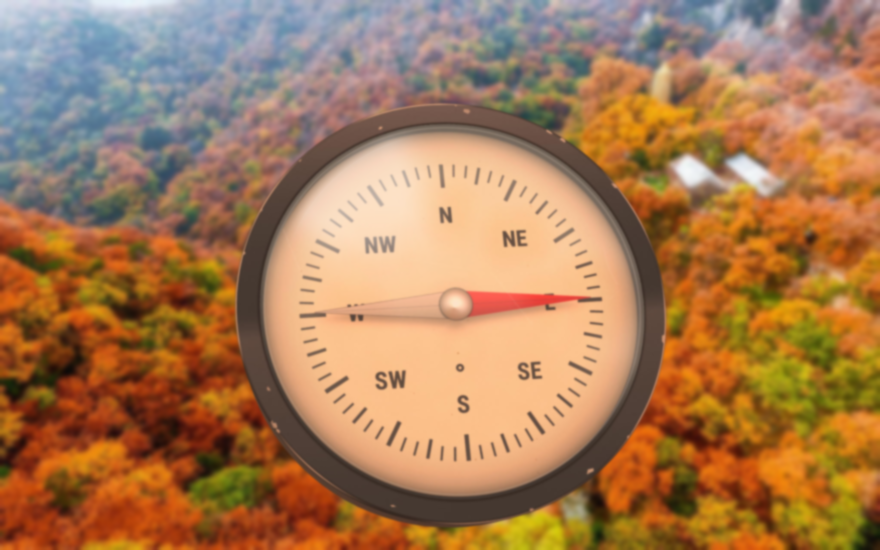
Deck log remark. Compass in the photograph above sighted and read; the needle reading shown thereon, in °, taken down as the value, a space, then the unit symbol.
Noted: 90 °
